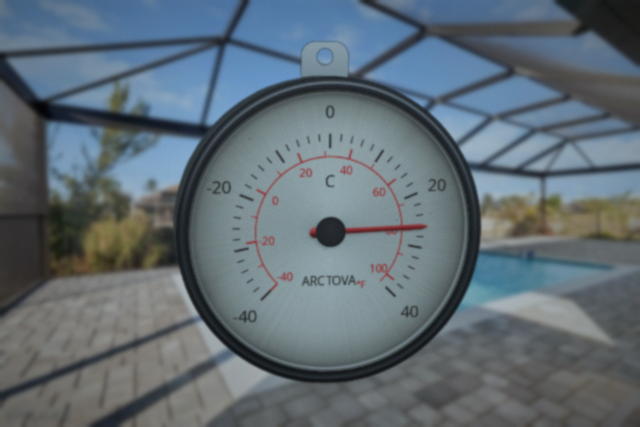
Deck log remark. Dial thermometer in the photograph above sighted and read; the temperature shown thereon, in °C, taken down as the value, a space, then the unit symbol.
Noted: 26 °C
